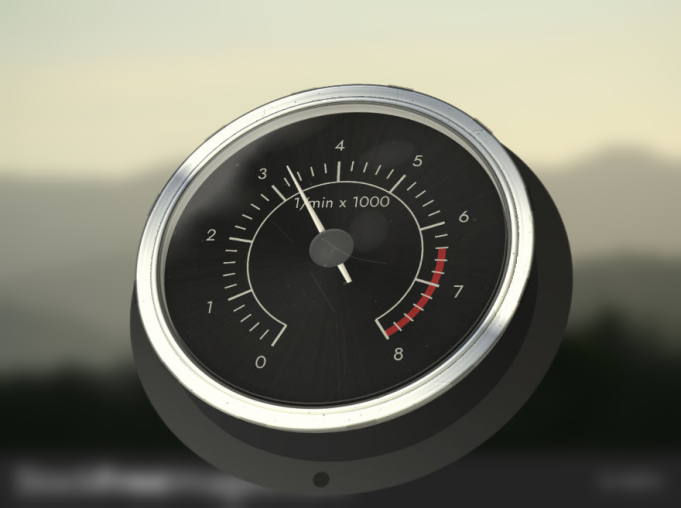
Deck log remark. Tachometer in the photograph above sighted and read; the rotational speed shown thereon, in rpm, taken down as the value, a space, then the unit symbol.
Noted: 3300 rpm
